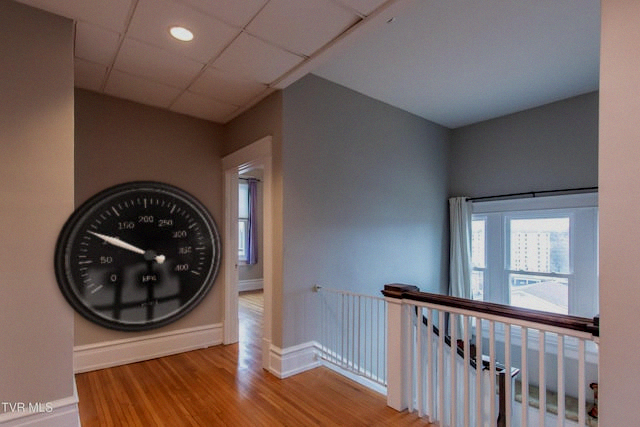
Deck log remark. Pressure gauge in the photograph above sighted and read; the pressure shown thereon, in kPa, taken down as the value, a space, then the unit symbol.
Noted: 100 kPa
